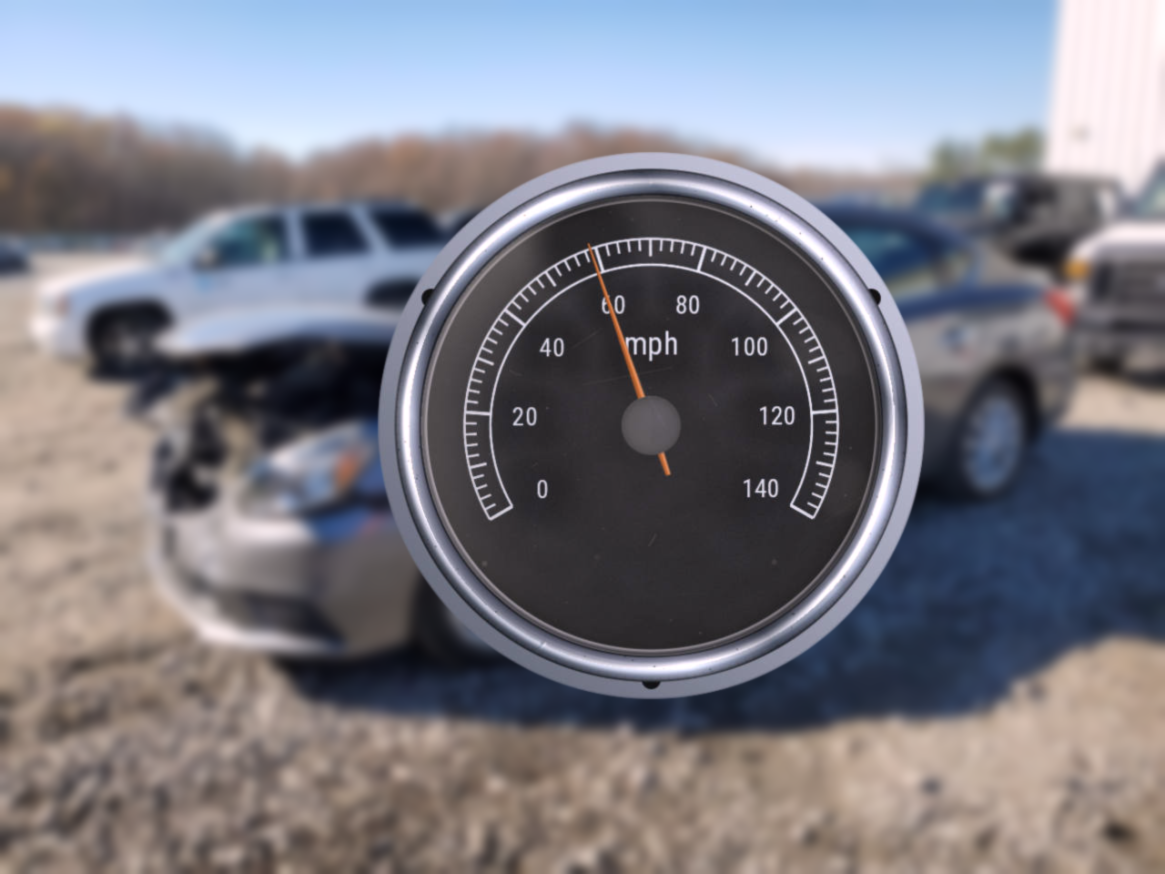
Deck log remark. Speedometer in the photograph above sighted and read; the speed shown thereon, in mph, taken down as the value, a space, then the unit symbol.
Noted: 59 mph
